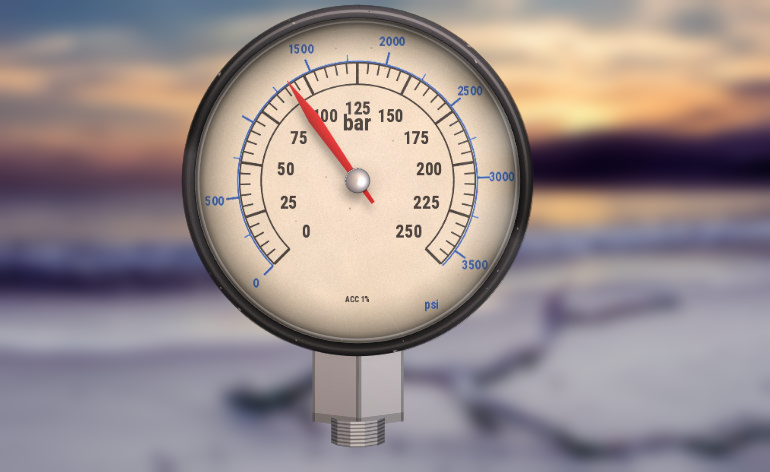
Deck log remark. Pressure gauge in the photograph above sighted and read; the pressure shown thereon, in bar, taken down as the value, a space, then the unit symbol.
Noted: 92.5 bar
